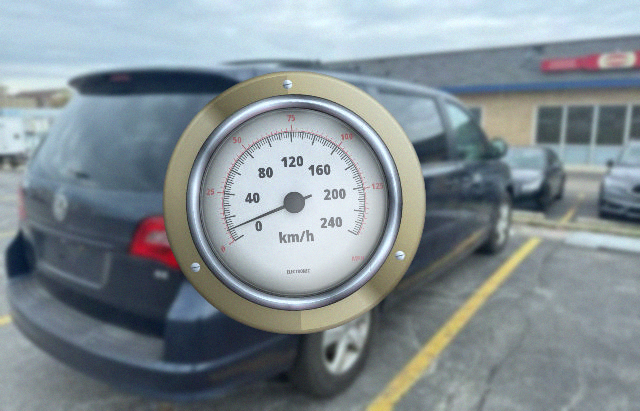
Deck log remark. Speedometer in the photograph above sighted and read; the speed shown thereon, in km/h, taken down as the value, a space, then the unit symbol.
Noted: 10 km/h
